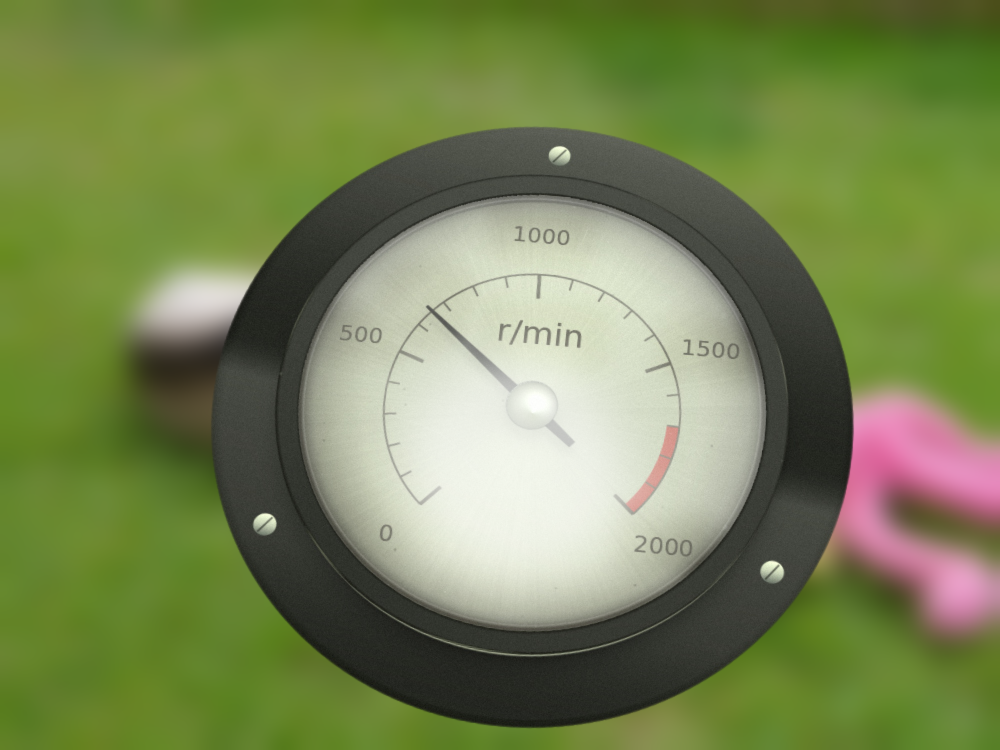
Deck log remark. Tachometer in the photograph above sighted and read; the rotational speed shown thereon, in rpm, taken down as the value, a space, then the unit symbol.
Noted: 650 rpm
